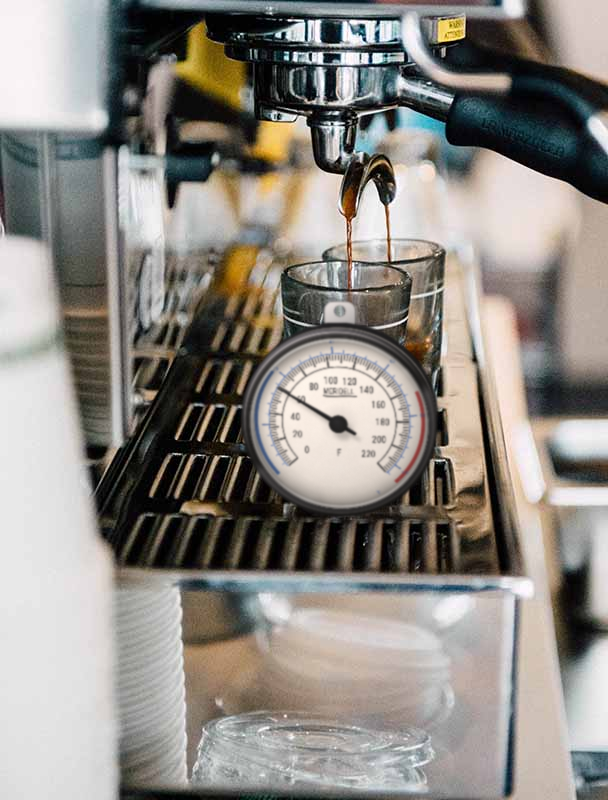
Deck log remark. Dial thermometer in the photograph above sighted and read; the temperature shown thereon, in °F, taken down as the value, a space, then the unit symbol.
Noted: 60 °F
